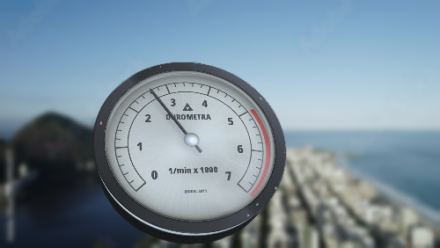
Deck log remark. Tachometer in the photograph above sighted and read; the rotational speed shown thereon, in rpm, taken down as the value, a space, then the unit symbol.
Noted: 2600 rpm
